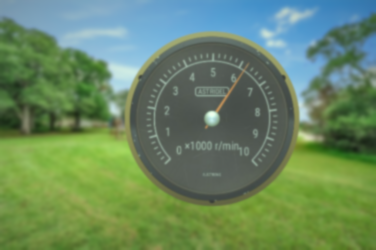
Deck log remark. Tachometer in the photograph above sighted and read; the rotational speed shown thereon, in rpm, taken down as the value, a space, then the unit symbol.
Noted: 6200 rpm
